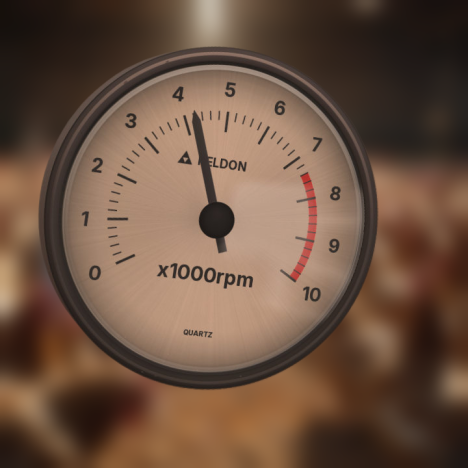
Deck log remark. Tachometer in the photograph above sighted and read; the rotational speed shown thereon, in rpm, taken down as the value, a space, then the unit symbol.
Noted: 4200 rpm
